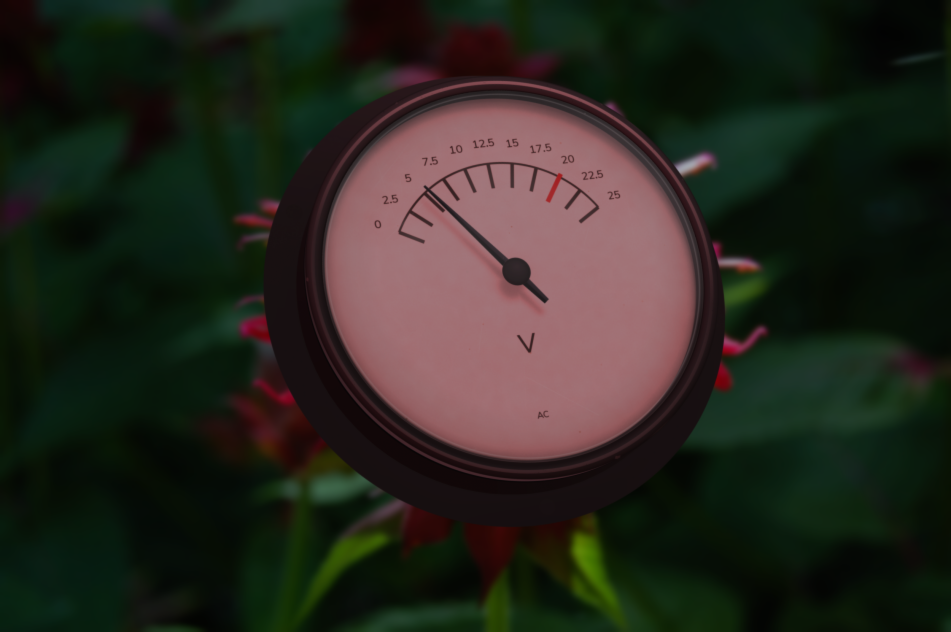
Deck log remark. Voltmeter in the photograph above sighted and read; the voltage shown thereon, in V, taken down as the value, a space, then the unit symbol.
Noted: 5 V
